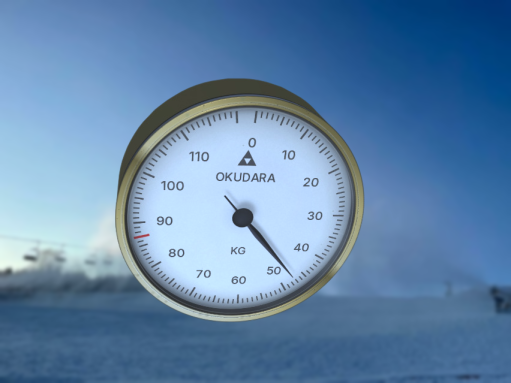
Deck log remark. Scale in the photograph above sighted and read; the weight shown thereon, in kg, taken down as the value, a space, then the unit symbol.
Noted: 47 kg
